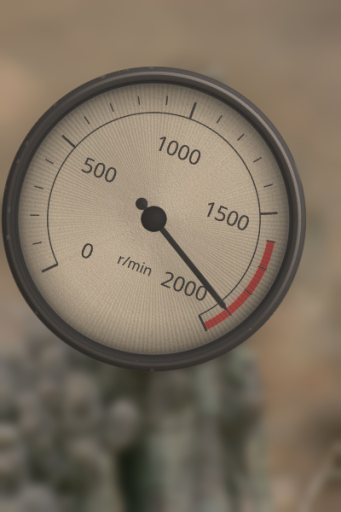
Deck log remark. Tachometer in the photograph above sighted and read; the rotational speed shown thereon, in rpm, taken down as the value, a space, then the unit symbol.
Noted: 1900 rpm
